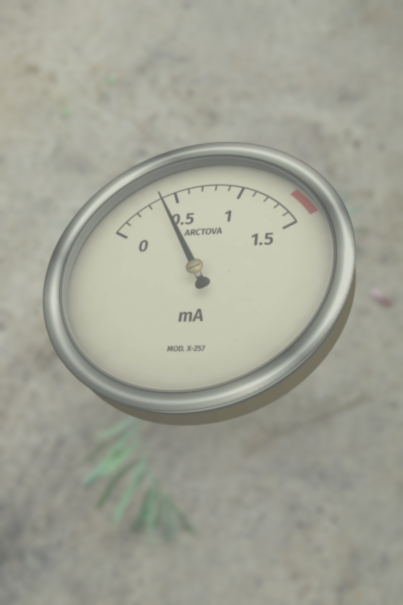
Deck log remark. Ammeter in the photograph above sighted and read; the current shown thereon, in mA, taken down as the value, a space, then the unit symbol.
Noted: 0.4 mA
